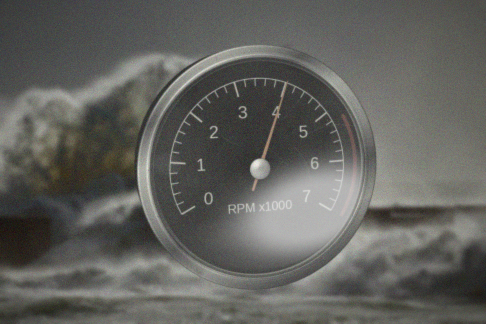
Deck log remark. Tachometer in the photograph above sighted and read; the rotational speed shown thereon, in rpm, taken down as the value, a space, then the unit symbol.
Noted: 4000 rpm
